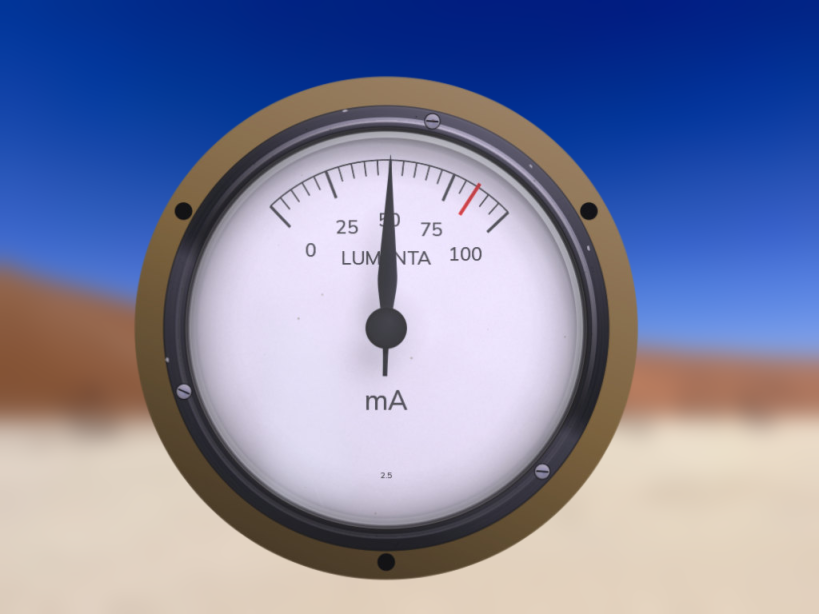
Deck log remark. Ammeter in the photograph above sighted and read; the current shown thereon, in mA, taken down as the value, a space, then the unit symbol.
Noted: 50 mA
